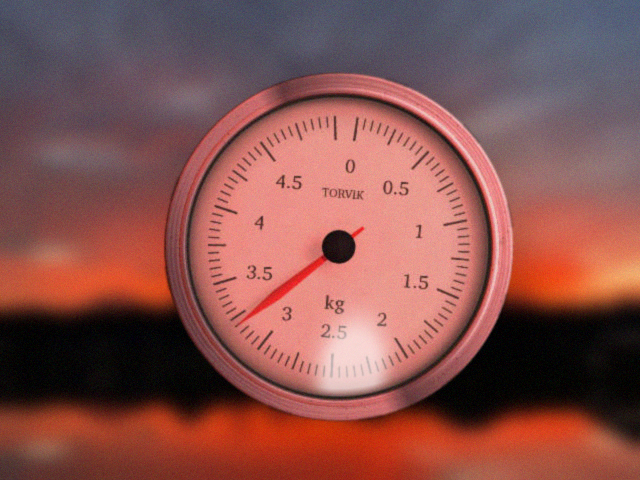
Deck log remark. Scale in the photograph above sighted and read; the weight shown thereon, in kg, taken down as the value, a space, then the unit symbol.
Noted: 3.2 kg
